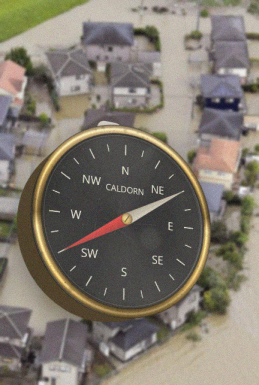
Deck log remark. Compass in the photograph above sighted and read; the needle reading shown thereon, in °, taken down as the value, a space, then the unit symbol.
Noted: 240 °
